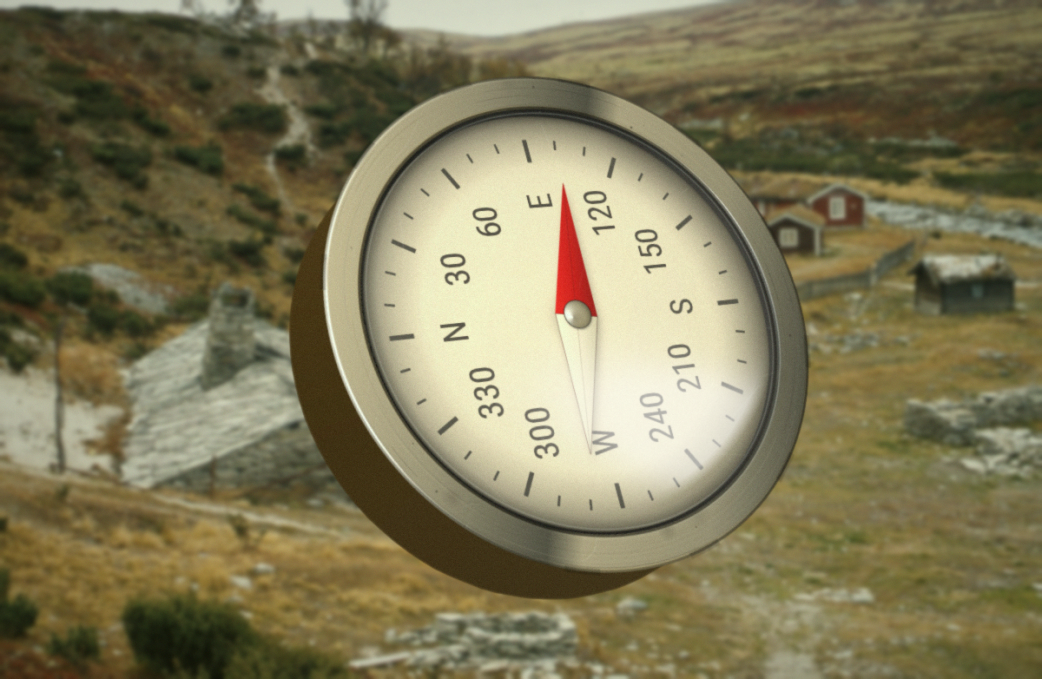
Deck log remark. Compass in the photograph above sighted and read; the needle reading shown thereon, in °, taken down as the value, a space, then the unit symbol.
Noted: 100 °
